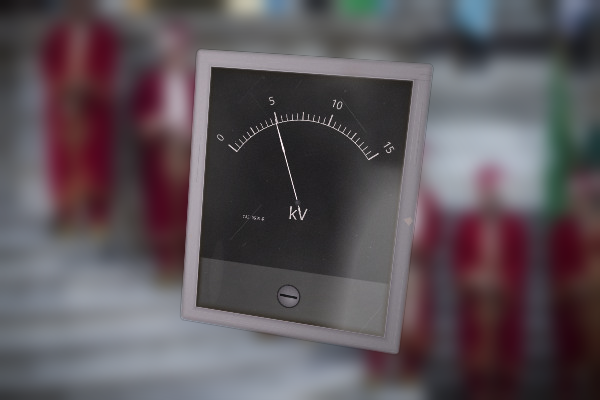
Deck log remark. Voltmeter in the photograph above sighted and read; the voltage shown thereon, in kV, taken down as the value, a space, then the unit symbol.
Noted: 5 kV
